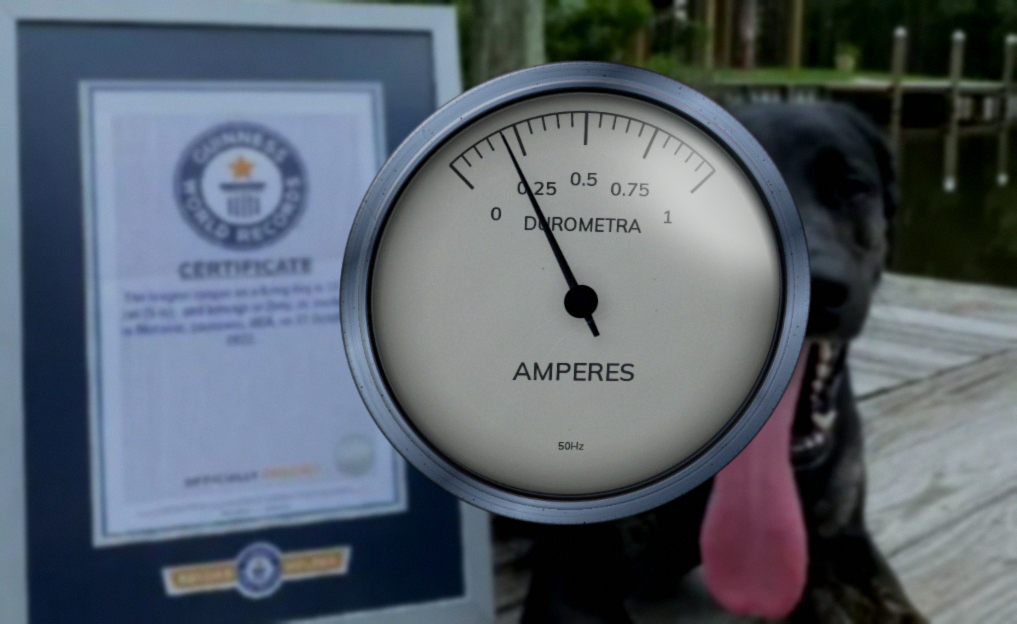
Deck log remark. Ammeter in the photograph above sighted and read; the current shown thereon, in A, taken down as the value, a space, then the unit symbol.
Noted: 0.2 A
